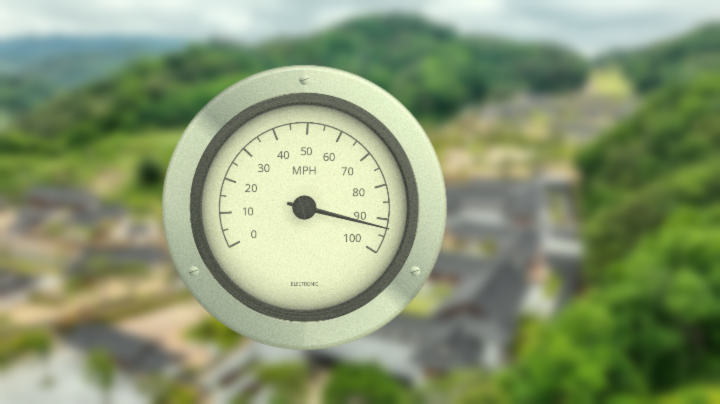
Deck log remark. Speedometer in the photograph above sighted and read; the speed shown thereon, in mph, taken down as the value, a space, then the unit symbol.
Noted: 92.5 mph
